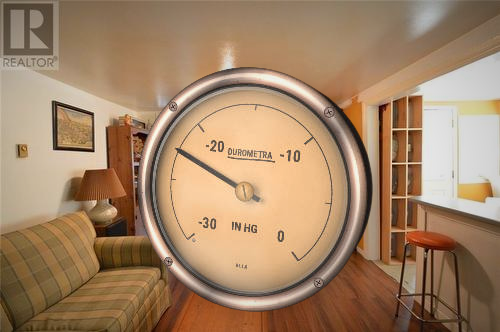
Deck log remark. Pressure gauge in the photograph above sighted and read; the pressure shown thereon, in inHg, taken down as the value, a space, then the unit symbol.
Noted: -22.5 inHg
